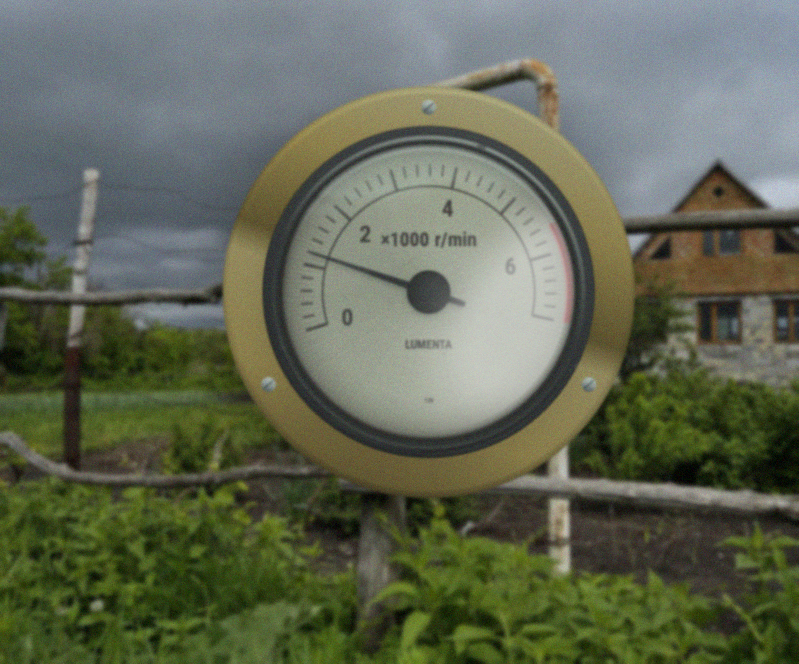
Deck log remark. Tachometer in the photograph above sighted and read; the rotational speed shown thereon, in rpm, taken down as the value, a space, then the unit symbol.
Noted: 1200 rpm
